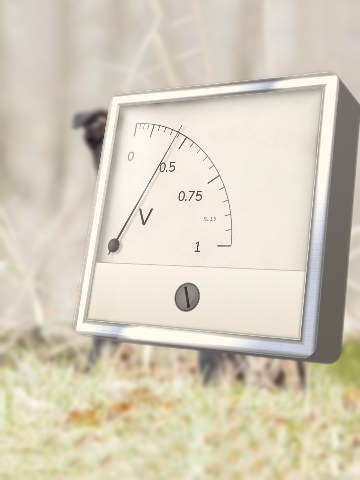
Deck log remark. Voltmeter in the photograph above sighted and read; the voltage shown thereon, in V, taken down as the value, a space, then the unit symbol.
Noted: 0.45 V
